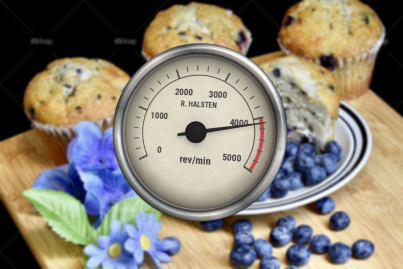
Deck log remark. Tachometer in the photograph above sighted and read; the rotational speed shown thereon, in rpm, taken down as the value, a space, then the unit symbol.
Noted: 4100 rpm
